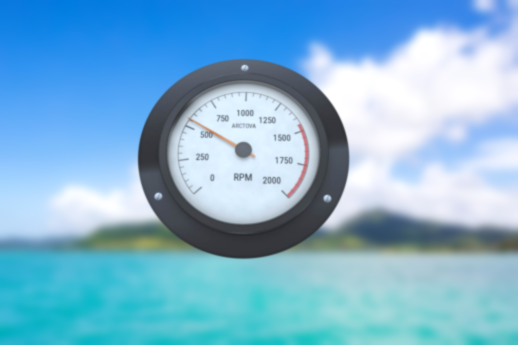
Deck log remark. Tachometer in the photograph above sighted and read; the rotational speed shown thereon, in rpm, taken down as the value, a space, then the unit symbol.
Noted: 550 rpm
